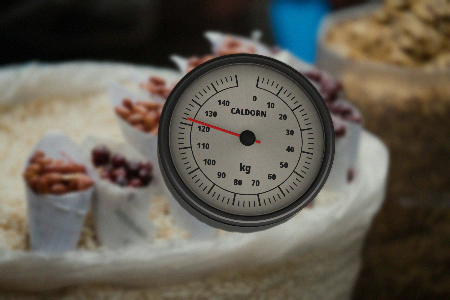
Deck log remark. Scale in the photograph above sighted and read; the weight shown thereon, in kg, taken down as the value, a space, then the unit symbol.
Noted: 122 kg
